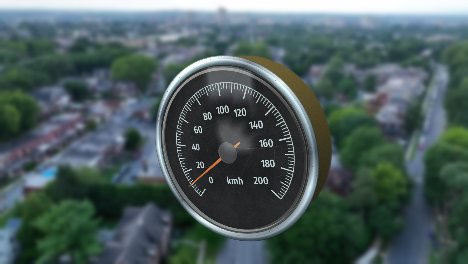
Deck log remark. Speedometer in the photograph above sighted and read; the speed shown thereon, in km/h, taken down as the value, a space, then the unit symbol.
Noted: 10 km/h
